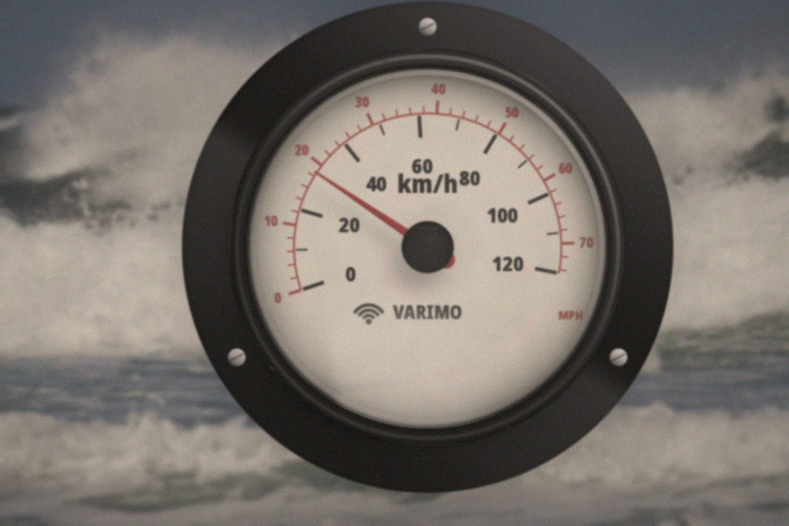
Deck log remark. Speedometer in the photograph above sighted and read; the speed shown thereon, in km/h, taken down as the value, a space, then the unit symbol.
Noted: 30 km/h
